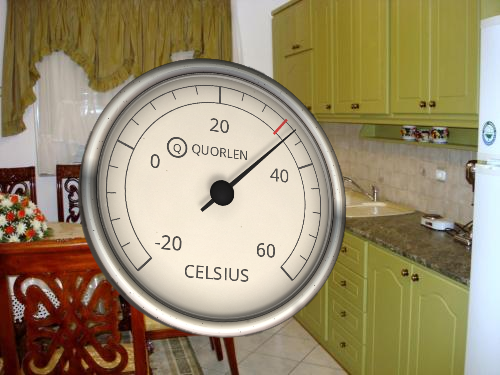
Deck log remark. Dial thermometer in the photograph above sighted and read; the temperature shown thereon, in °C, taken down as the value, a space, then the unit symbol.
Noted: 34 °C
